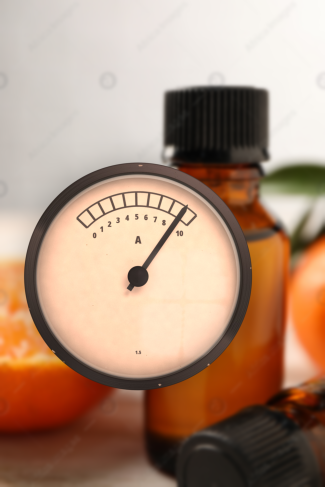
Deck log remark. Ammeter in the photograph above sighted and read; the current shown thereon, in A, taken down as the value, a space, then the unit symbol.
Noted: 9 A
